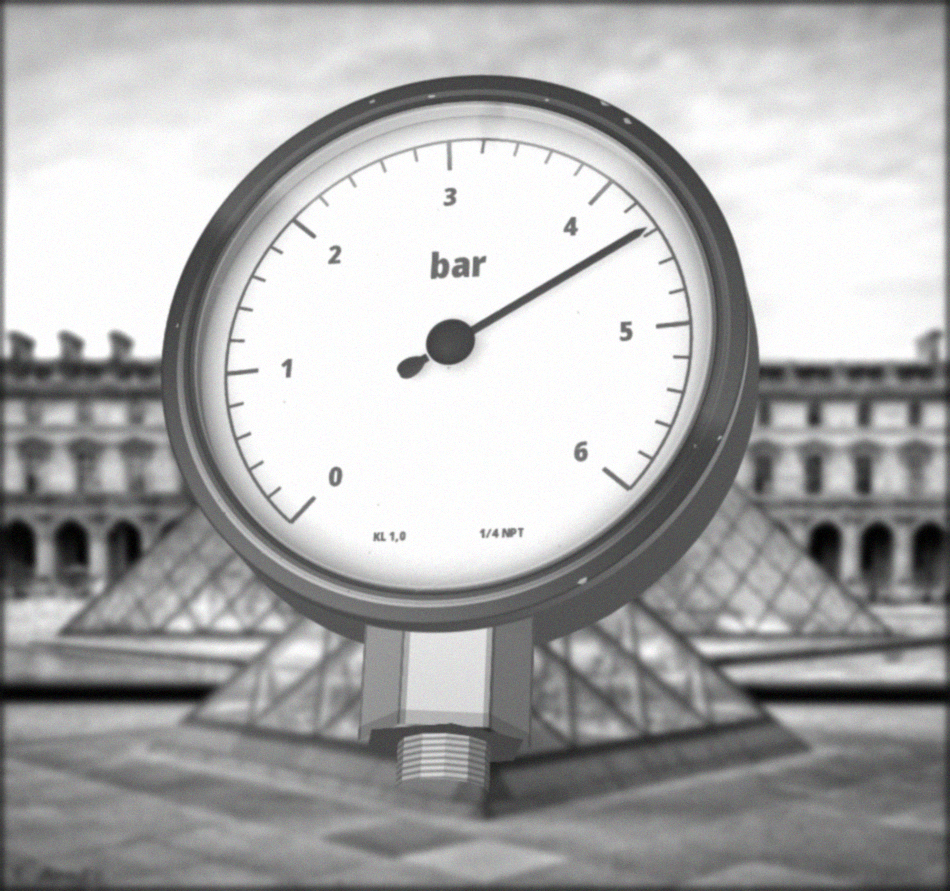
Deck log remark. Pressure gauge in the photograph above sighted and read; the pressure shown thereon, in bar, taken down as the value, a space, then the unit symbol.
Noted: 4.4 bar
